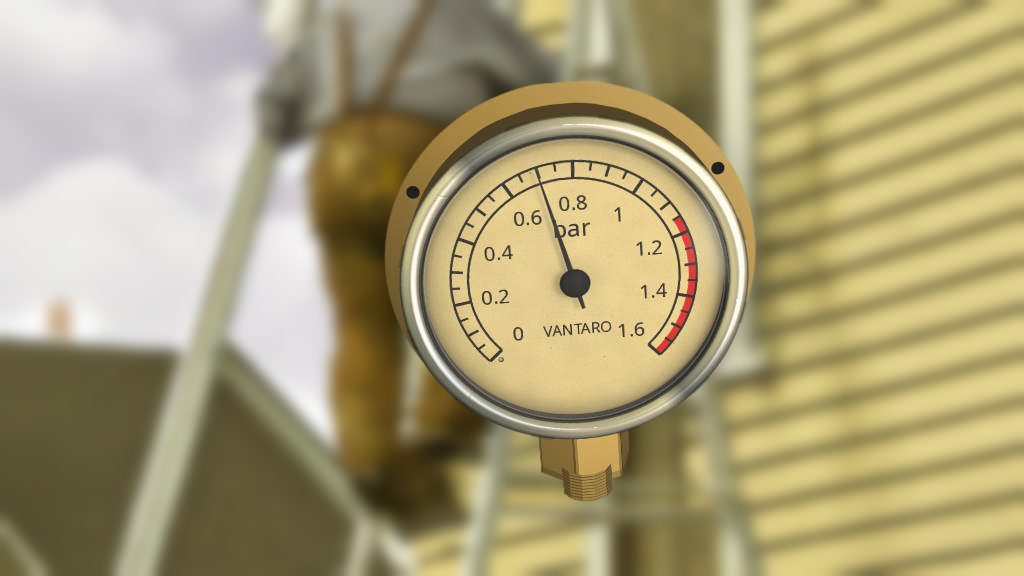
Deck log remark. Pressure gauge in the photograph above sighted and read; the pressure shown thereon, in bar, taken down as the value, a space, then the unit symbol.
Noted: 0.7 bar
